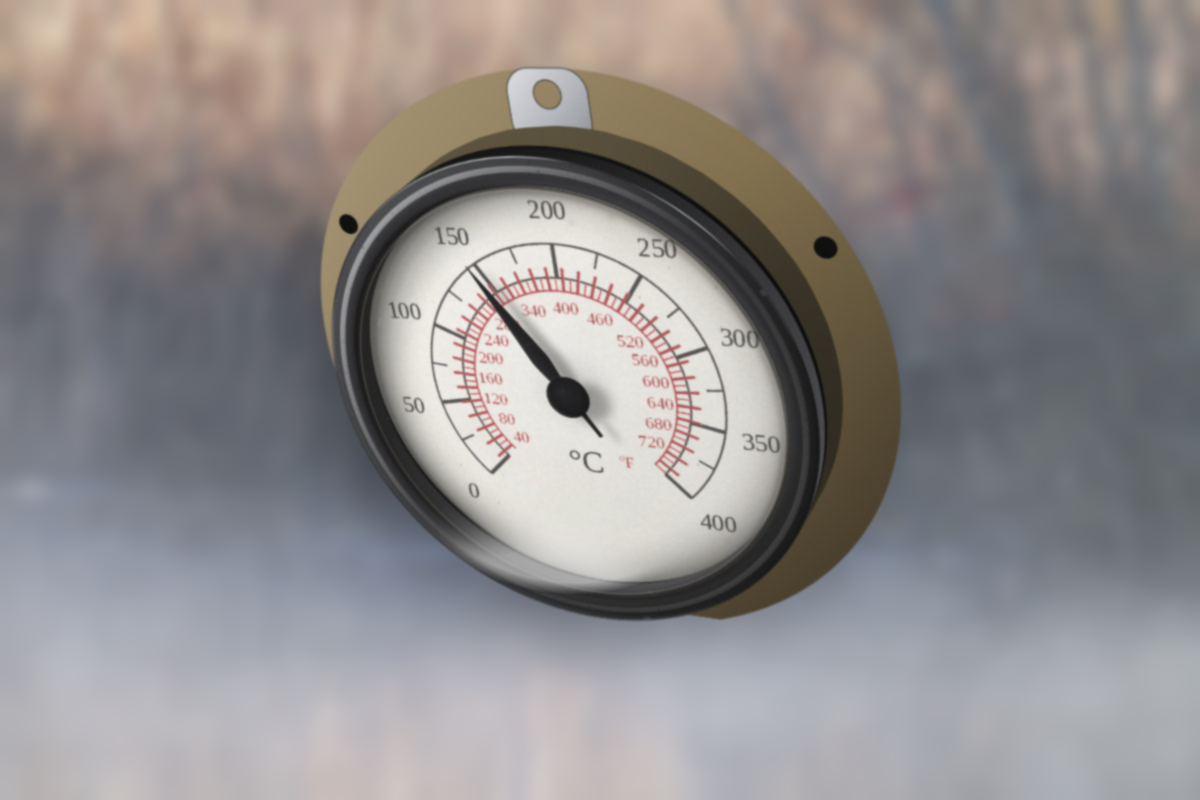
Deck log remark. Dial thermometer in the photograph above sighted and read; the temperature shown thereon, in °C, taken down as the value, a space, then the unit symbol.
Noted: 150 °C
